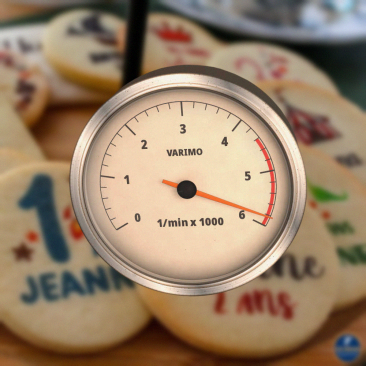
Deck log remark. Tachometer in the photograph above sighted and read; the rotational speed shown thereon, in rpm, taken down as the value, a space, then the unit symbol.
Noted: 5800 rpm
